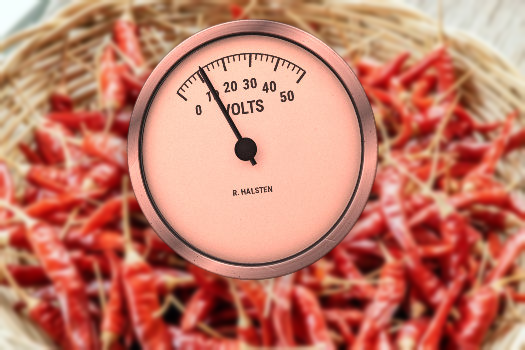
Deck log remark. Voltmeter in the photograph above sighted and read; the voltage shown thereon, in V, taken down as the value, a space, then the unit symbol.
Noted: 12 V
